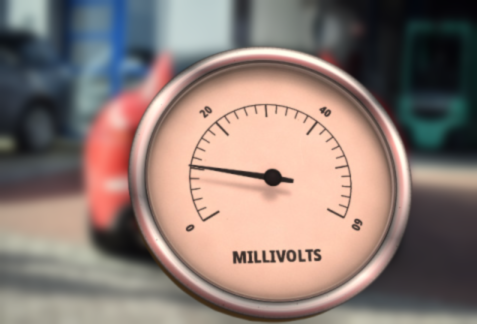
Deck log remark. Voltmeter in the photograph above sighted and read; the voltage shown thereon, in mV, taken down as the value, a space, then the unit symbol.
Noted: 10 mV
